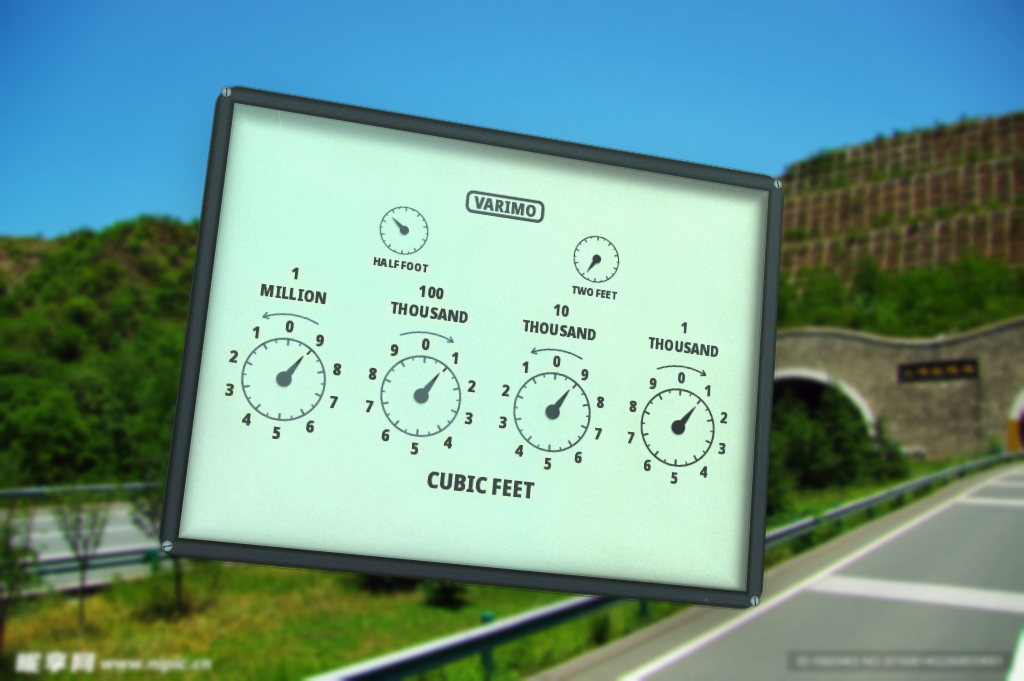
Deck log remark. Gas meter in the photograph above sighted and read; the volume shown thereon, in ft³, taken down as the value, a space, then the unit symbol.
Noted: 909100 ft³
